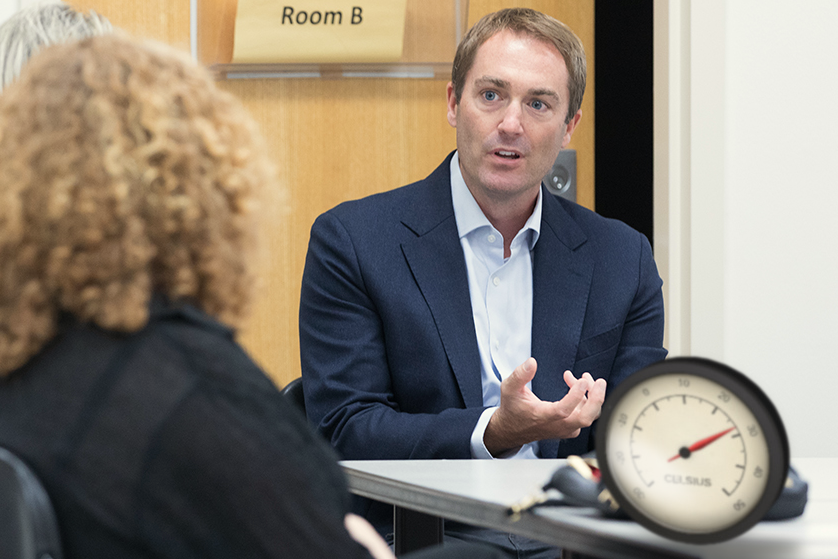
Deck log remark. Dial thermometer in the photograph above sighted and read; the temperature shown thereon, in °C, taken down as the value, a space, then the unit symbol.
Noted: 27.5 °C
